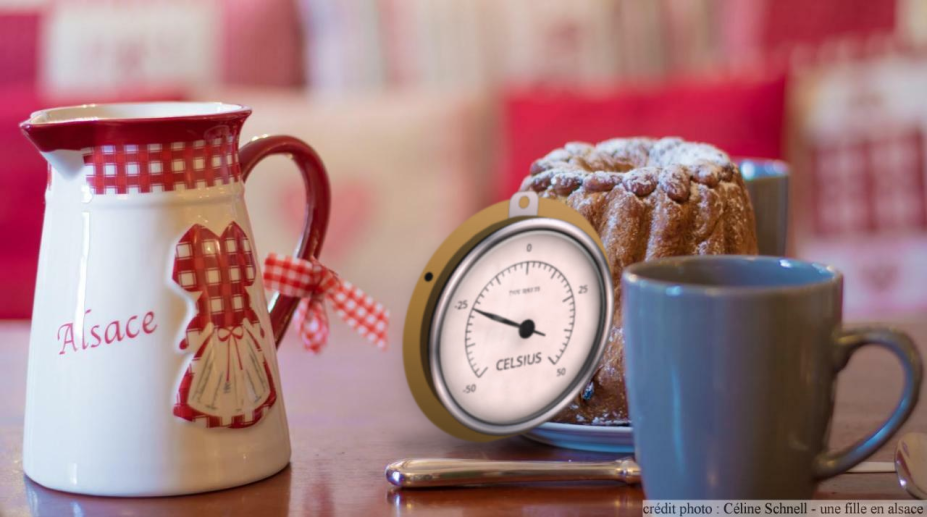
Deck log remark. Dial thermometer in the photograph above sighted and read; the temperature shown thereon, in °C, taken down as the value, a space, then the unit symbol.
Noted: -25 °C
